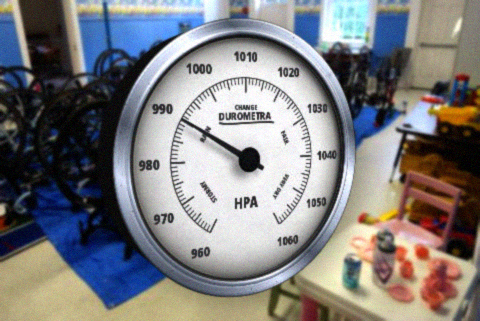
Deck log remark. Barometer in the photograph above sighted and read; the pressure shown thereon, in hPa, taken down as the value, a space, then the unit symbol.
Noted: 990 hPa
